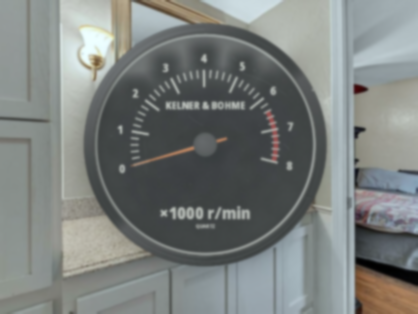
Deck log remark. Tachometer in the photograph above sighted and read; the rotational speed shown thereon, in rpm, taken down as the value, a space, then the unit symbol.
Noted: 0 rpm
